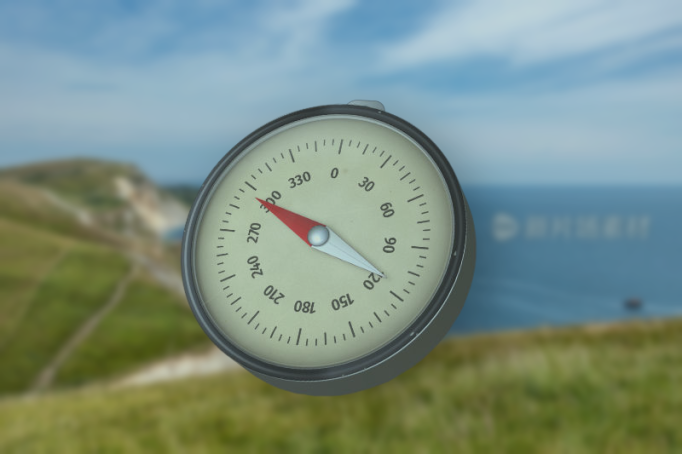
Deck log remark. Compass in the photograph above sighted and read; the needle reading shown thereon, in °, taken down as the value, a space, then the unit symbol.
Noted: 295 °
